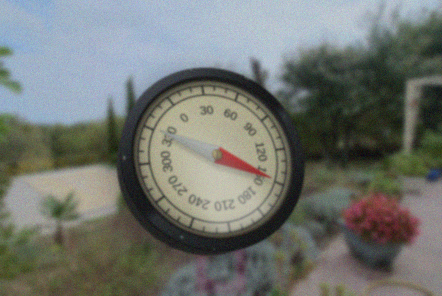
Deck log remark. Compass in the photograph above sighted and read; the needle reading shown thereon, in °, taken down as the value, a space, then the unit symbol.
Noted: 150 °
